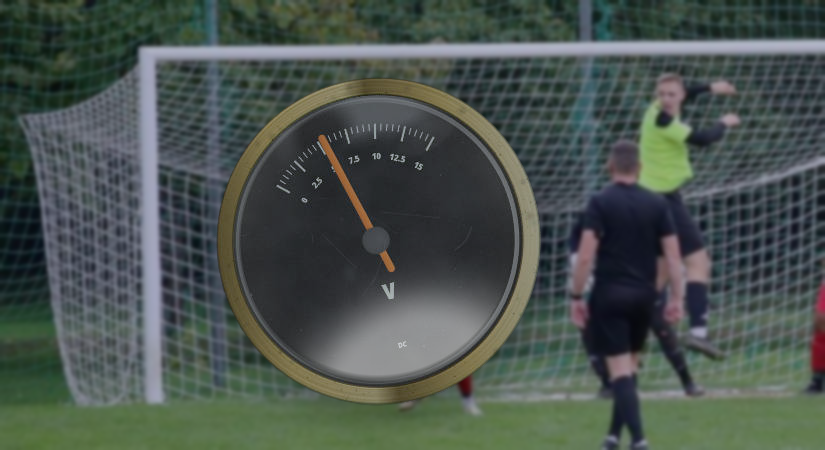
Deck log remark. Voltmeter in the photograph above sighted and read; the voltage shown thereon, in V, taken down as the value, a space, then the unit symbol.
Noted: 5.5 V
